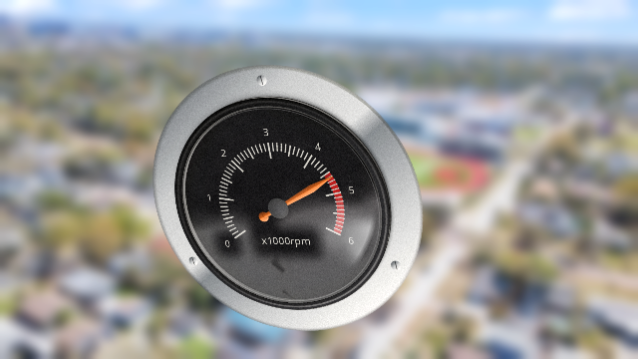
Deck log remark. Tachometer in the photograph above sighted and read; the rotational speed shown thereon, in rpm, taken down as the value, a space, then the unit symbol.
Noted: 4600 rpm
